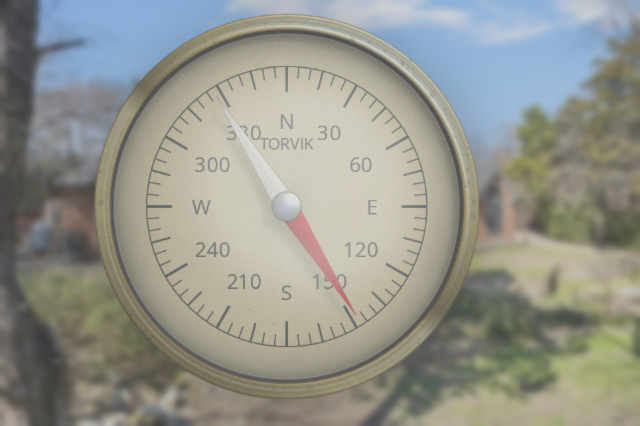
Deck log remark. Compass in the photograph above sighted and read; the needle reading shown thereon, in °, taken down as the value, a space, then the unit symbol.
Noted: 147.5 °
